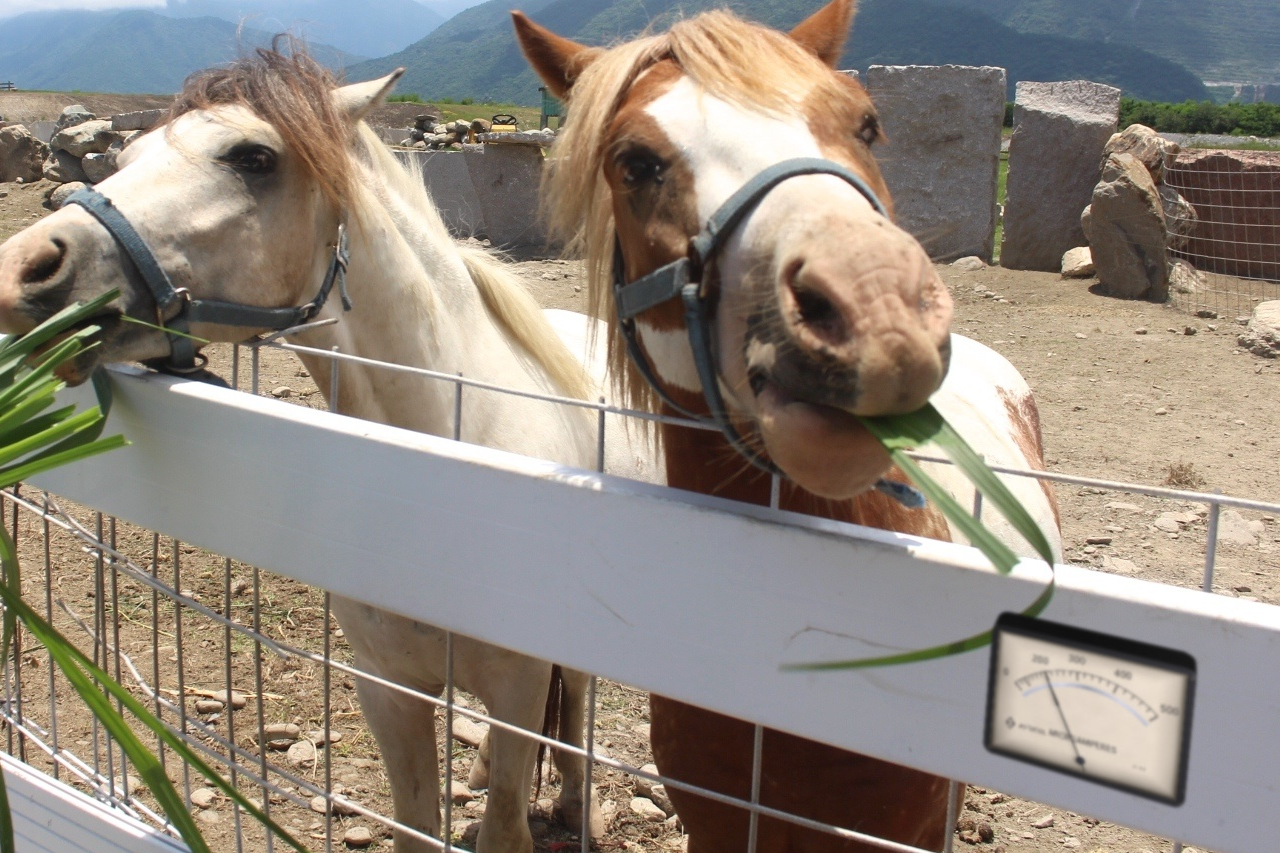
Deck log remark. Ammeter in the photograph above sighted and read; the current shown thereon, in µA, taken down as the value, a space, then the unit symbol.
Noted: 200 µA
